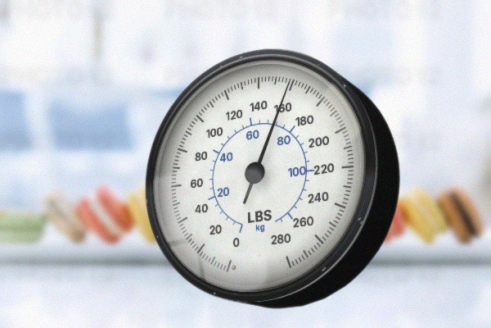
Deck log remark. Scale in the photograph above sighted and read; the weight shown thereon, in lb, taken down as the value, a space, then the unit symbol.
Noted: 160 lb
